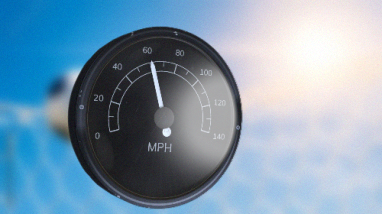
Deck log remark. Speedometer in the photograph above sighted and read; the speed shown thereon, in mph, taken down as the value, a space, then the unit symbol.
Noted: 60 mph
